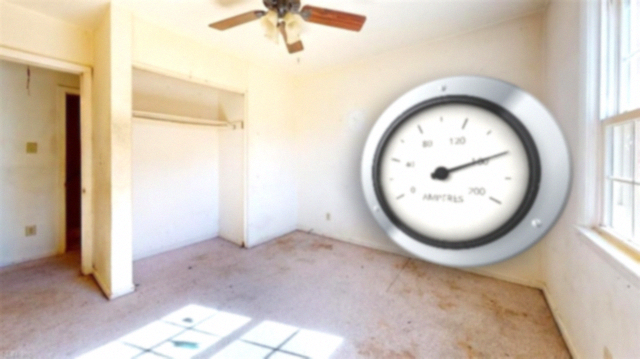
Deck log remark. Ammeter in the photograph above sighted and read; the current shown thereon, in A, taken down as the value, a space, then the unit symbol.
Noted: 160 A
